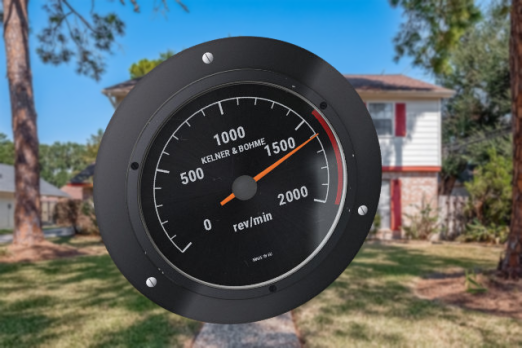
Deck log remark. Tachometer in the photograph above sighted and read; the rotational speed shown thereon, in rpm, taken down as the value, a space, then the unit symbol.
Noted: 1600 rpm
